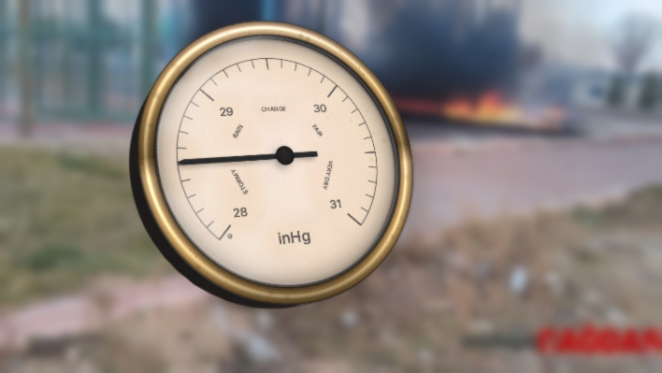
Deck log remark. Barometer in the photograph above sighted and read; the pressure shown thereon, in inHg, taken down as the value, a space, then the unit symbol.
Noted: 28.5 inHg
